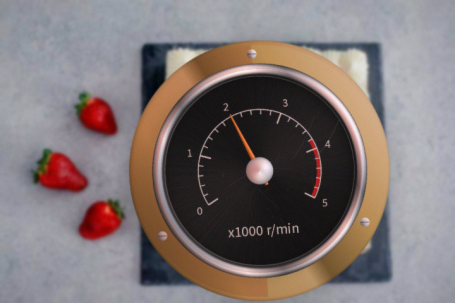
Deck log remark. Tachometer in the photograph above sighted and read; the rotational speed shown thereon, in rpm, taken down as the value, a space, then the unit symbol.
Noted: 2000 rpm
